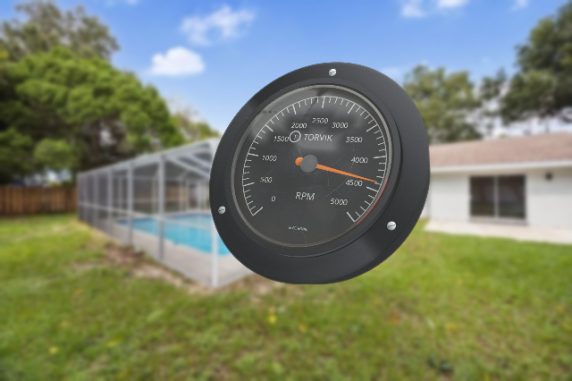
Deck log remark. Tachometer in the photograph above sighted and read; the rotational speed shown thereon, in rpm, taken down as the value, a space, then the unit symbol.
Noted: 4400 rpm
